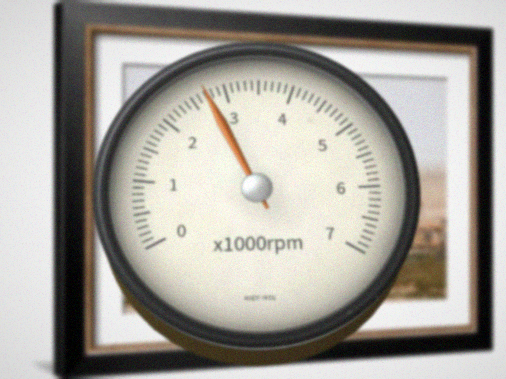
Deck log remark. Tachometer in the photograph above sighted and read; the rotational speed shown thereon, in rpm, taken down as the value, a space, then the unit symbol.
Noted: 2700 rpm
